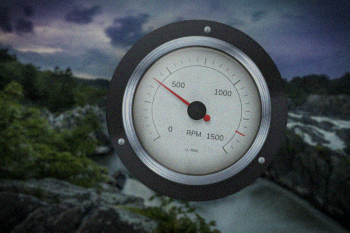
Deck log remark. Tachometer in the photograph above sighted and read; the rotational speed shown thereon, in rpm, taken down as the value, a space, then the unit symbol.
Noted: 400 rpm
